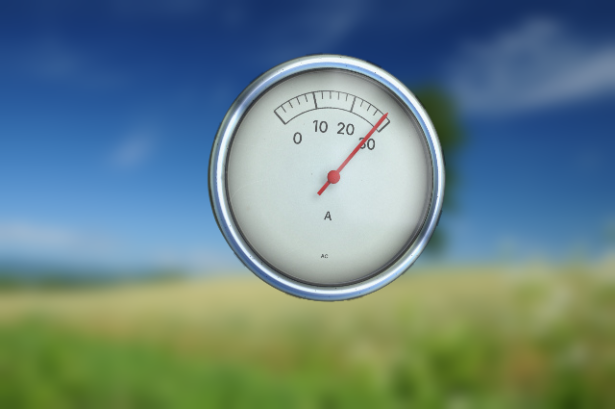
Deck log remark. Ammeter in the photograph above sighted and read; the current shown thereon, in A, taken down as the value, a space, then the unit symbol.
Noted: 28 A
